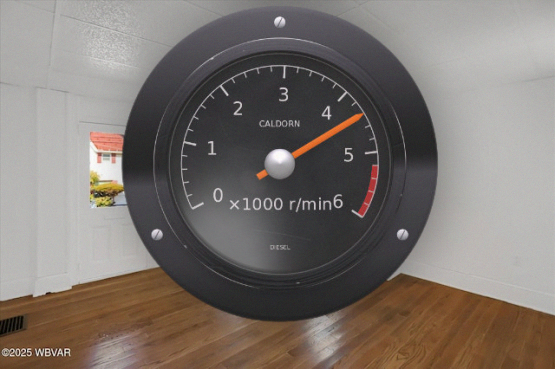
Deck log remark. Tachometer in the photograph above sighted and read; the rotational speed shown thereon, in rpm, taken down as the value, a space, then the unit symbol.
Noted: 4400 rpm
